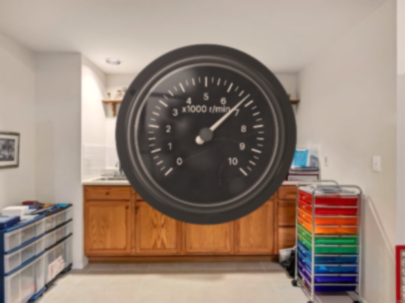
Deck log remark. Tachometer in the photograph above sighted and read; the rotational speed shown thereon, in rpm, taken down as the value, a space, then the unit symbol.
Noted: 6750 rpm
